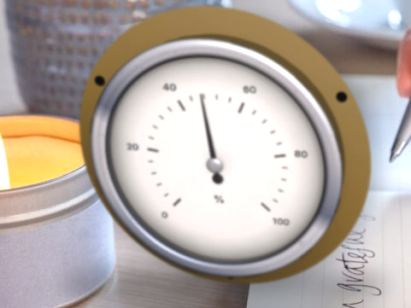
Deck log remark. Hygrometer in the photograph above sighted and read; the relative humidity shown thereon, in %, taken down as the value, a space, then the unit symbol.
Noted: 48 %
